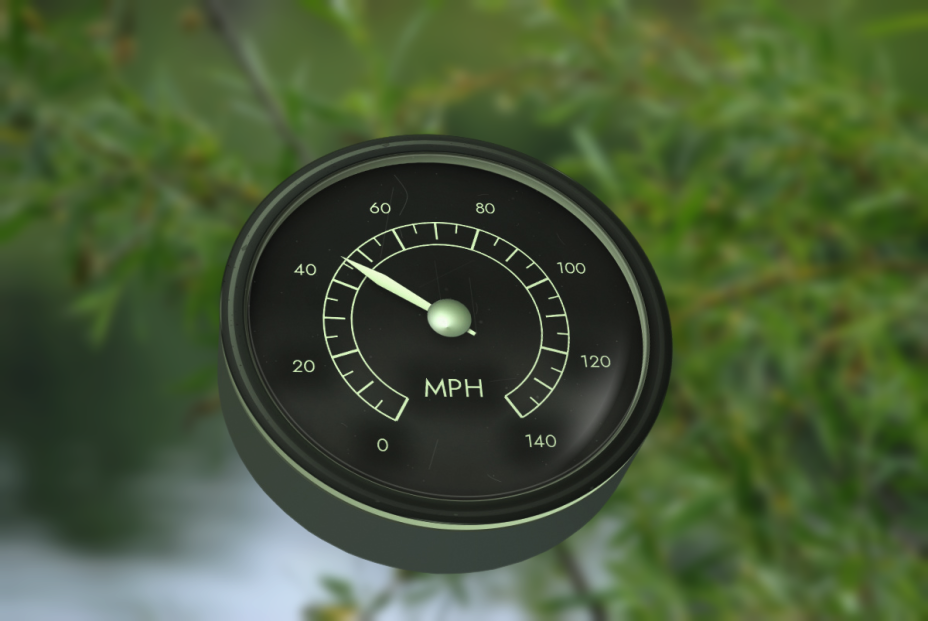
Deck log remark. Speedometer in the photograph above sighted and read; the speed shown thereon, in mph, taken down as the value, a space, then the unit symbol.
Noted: 45 mph
